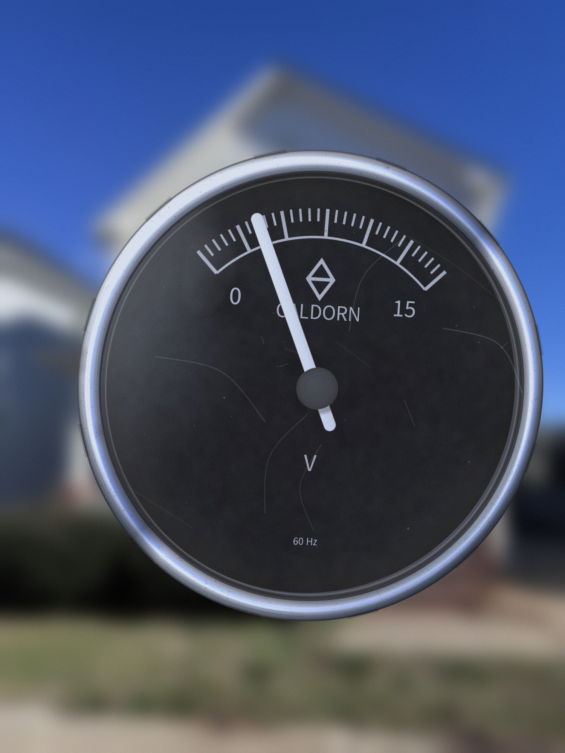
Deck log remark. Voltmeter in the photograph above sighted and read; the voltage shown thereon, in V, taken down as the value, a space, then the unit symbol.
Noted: 3.5 V
